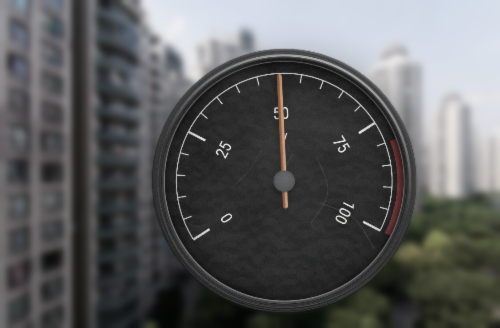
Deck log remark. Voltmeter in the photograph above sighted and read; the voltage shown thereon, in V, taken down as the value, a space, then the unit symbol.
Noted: 50 V
